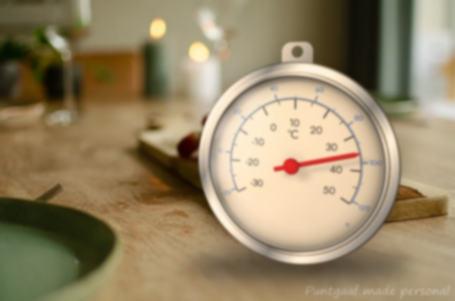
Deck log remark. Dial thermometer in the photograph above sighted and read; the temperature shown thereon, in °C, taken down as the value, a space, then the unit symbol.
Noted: 35 °C
